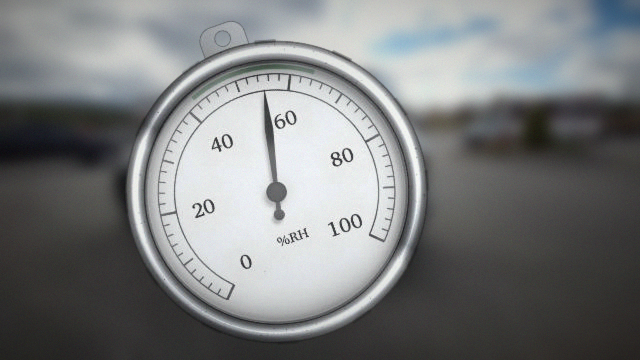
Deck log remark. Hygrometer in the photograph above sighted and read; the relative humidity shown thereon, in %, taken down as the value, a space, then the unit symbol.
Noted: 55 %
